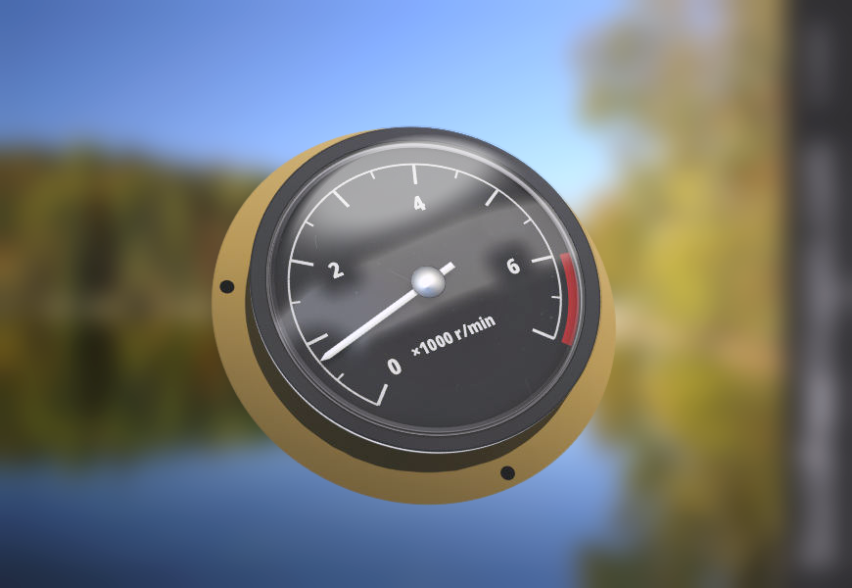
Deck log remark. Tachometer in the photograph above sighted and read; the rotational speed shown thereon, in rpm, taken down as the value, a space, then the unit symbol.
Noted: 750 rpm
